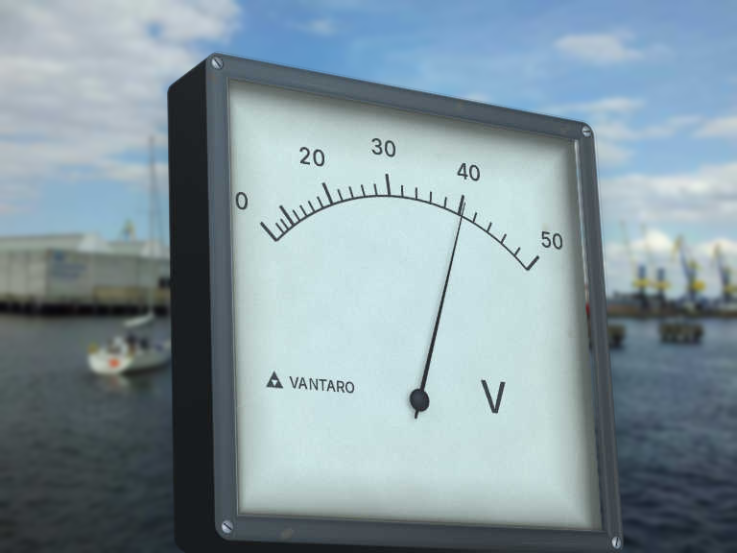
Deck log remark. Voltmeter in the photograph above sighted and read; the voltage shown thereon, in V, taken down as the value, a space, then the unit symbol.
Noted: 40 V
